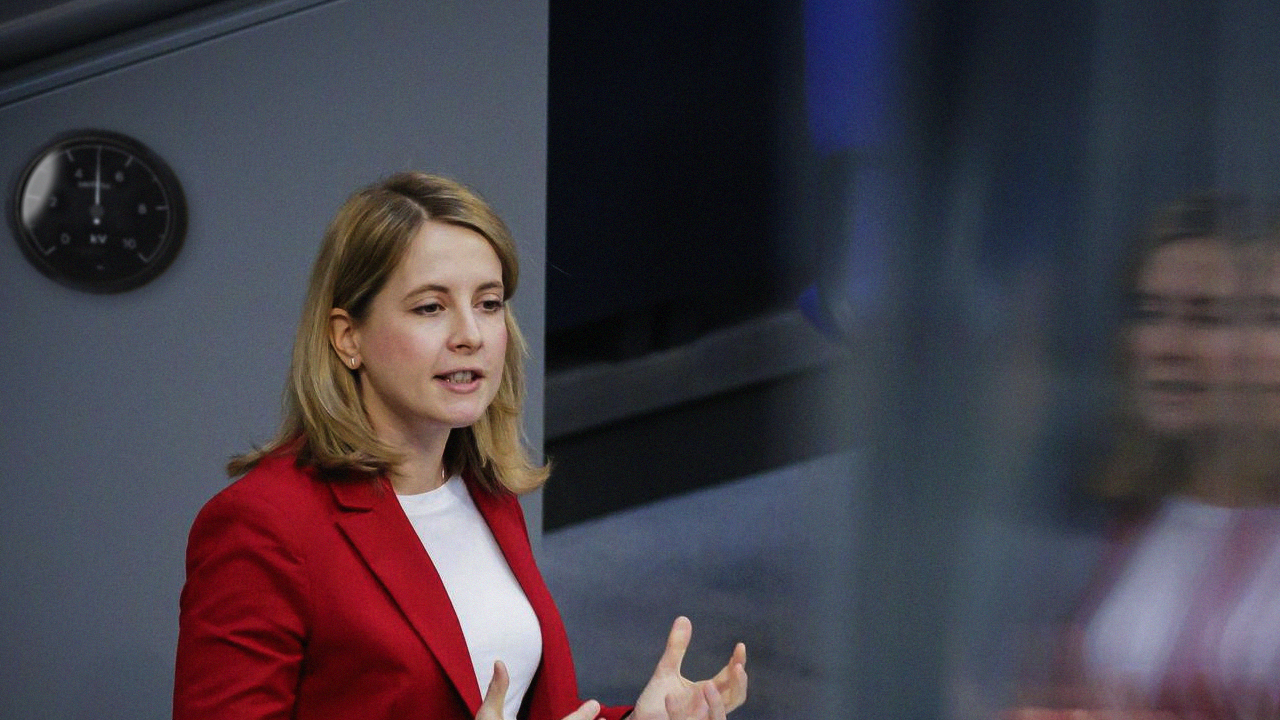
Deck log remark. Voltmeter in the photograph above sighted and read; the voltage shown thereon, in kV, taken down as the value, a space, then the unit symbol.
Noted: 5 kV
